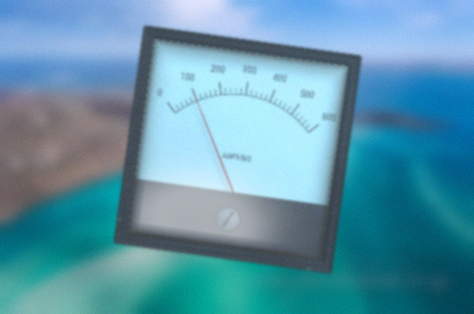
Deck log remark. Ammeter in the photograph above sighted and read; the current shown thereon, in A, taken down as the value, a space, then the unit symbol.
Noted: 100 A
